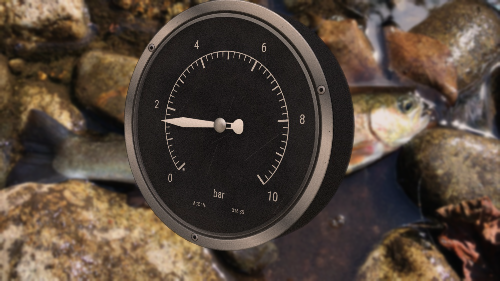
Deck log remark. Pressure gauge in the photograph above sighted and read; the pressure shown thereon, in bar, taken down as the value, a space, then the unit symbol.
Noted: 1.6 bar
